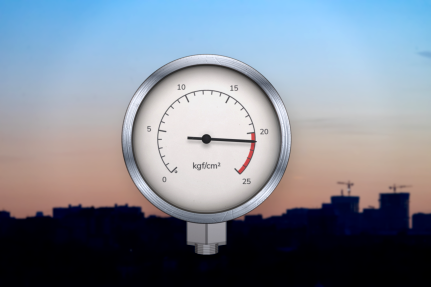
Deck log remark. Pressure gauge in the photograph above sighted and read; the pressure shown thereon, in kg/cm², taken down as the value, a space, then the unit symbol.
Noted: 21 kg/cm²
